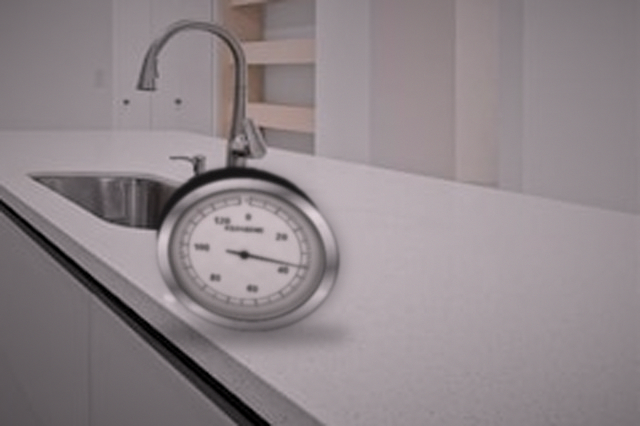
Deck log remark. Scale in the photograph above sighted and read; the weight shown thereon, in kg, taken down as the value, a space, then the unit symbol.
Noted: 35 kg
